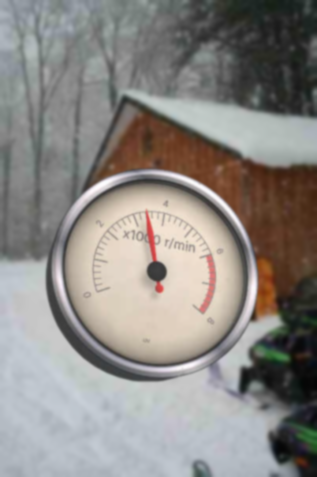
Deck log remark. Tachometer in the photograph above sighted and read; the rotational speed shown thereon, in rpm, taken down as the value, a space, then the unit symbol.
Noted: 3400 rpm
